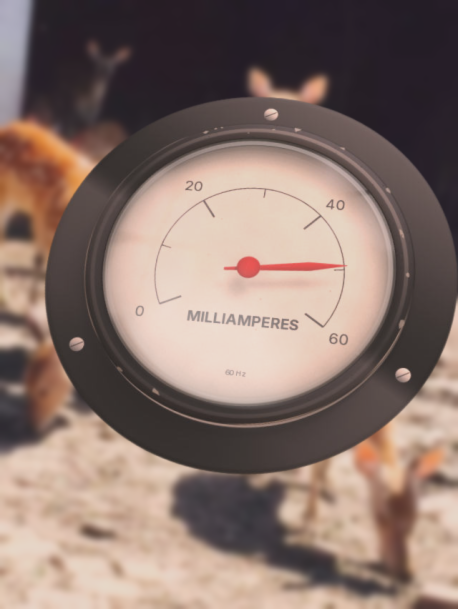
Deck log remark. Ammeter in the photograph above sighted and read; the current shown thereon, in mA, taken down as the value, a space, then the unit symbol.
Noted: 50 mA
